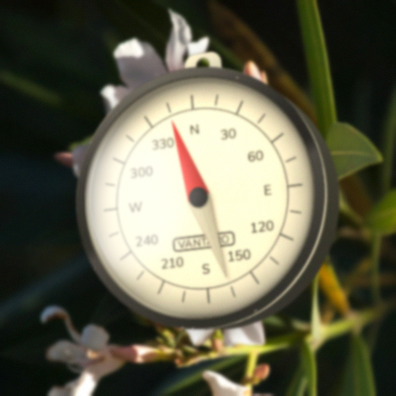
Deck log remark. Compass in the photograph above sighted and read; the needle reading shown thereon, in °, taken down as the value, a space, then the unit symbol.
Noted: 345 °
